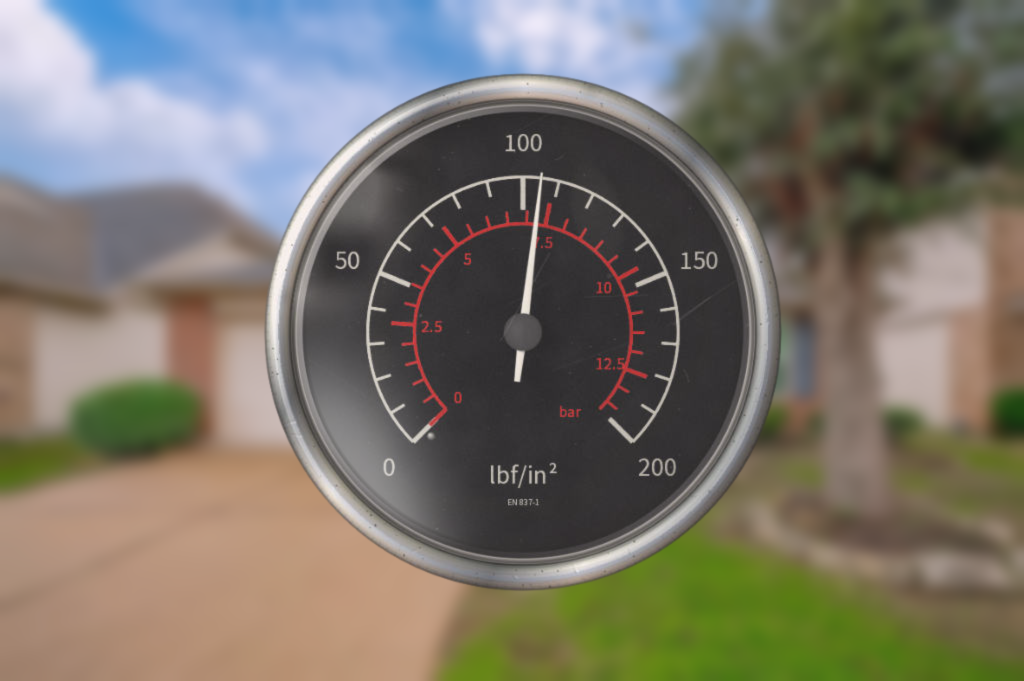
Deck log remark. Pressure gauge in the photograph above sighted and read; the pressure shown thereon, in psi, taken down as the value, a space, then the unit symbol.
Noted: 105 psi
